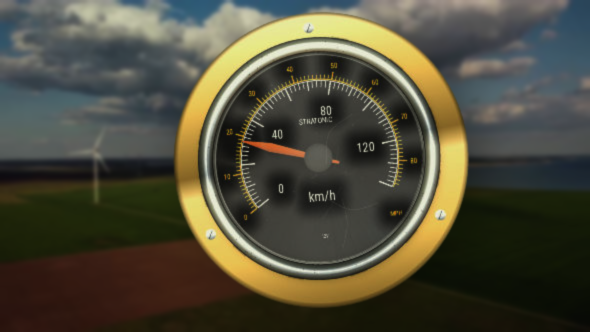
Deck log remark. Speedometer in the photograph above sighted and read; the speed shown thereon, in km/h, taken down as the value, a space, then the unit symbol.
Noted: 30 km/h
